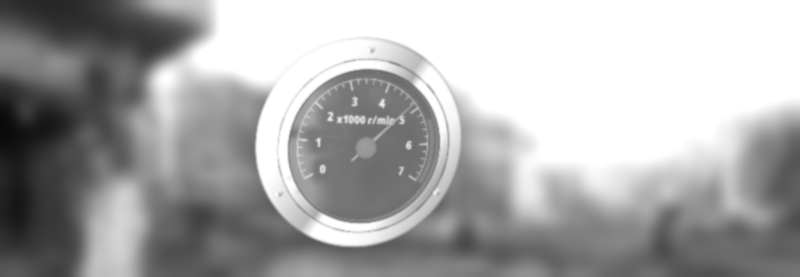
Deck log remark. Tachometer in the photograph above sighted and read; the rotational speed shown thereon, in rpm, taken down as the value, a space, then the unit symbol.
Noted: 4800 rpm
